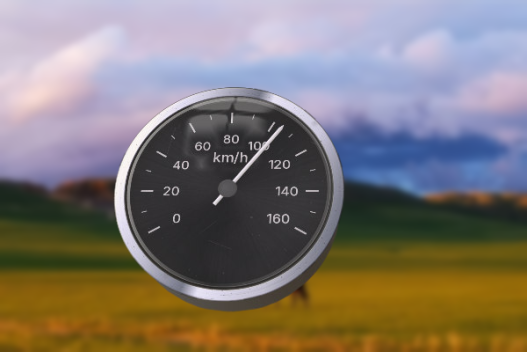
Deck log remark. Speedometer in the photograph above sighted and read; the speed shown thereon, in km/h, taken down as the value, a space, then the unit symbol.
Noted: 105 km/h
